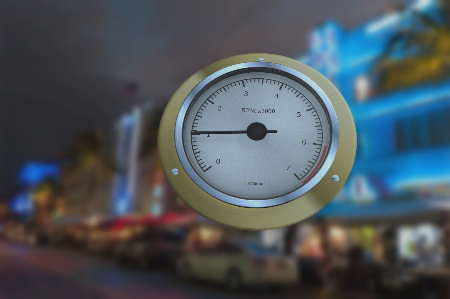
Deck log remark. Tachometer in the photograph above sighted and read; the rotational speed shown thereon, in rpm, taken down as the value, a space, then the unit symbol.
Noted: 1000 rpm
